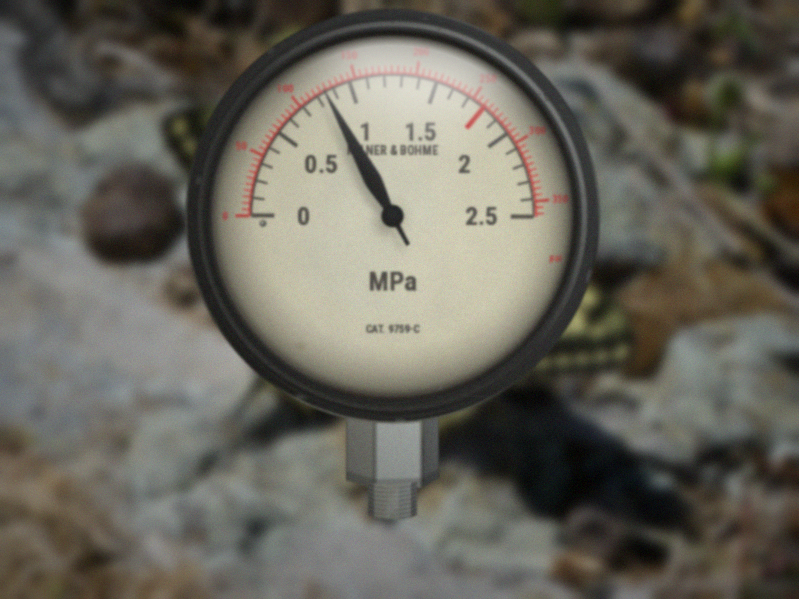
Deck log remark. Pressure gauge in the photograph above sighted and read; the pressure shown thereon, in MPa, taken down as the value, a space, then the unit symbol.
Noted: 0.85 MPa
